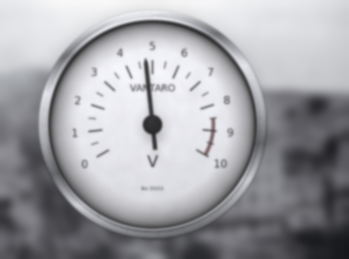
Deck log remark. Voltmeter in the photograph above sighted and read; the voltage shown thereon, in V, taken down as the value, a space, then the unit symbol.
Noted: 4.75 V
